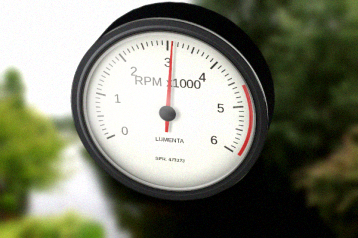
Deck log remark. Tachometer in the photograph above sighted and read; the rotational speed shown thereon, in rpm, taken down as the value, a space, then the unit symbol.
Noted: 3100 rpm
